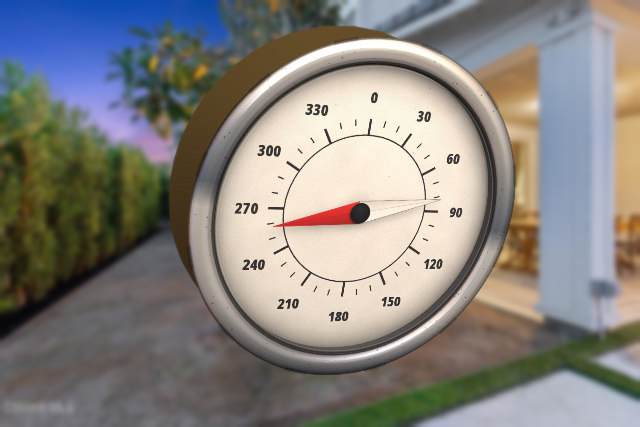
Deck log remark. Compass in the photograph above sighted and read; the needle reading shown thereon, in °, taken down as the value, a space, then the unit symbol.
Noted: 260 °
